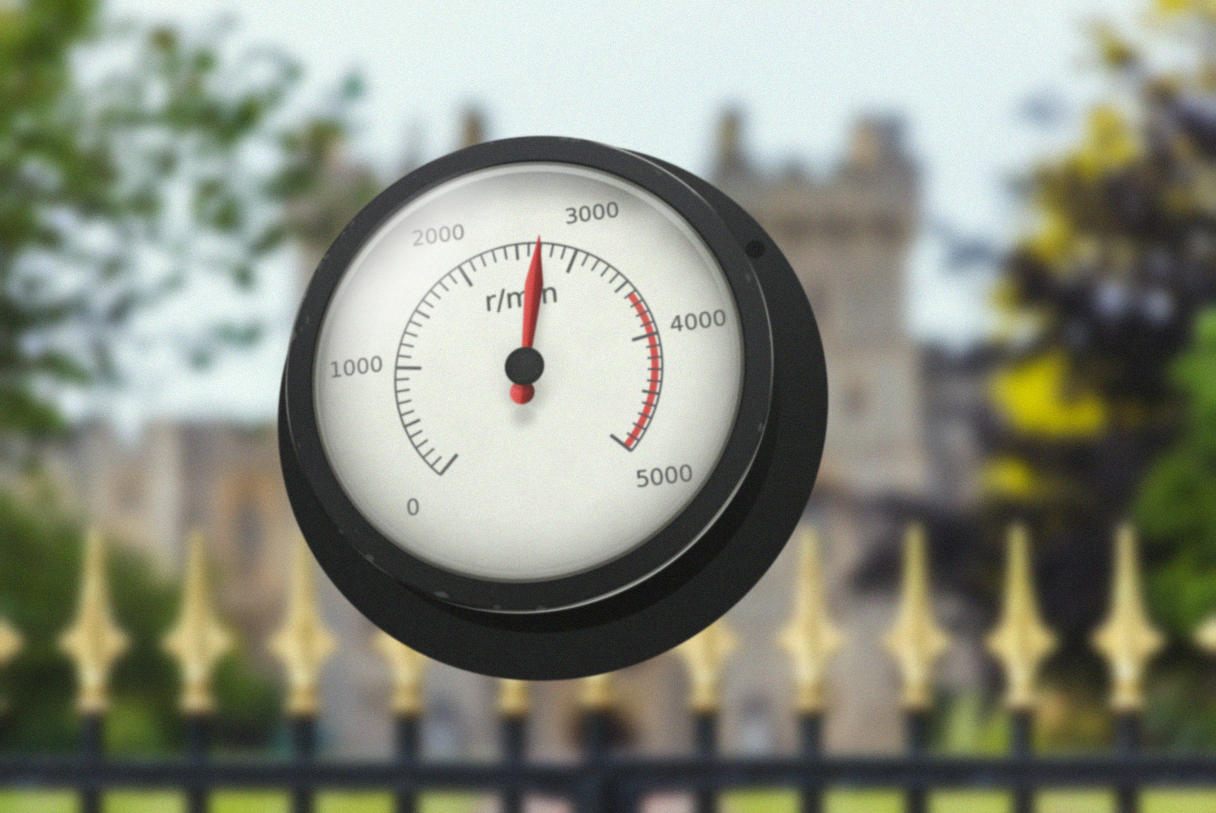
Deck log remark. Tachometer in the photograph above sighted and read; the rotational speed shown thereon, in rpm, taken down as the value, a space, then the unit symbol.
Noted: 2700 rpm
